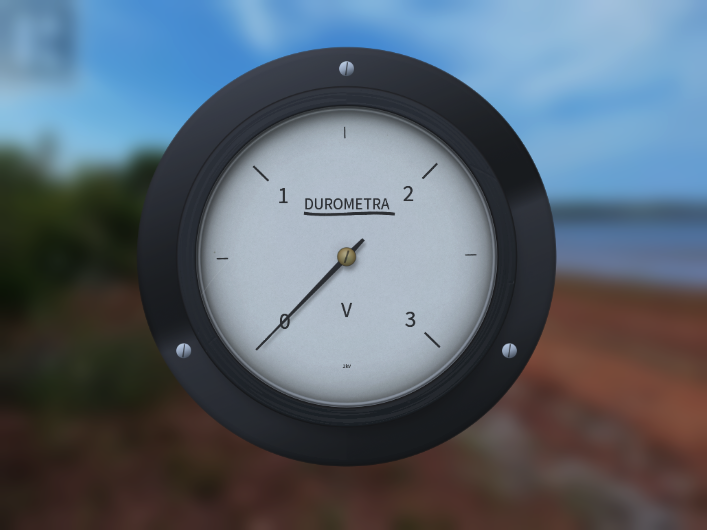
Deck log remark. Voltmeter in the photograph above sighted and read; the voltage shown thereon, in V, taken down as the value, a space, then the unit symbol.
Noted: 0 V
